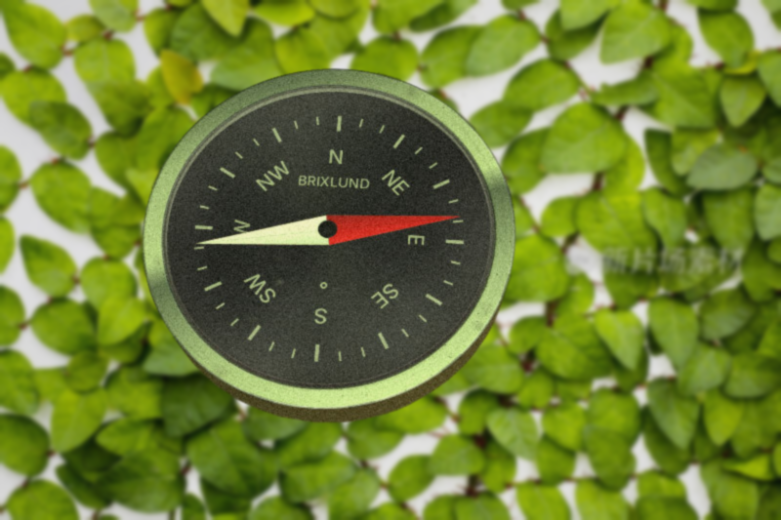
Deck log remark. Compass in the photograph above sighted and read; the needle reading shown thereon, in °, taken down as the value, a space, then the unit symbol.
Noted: 80 °
